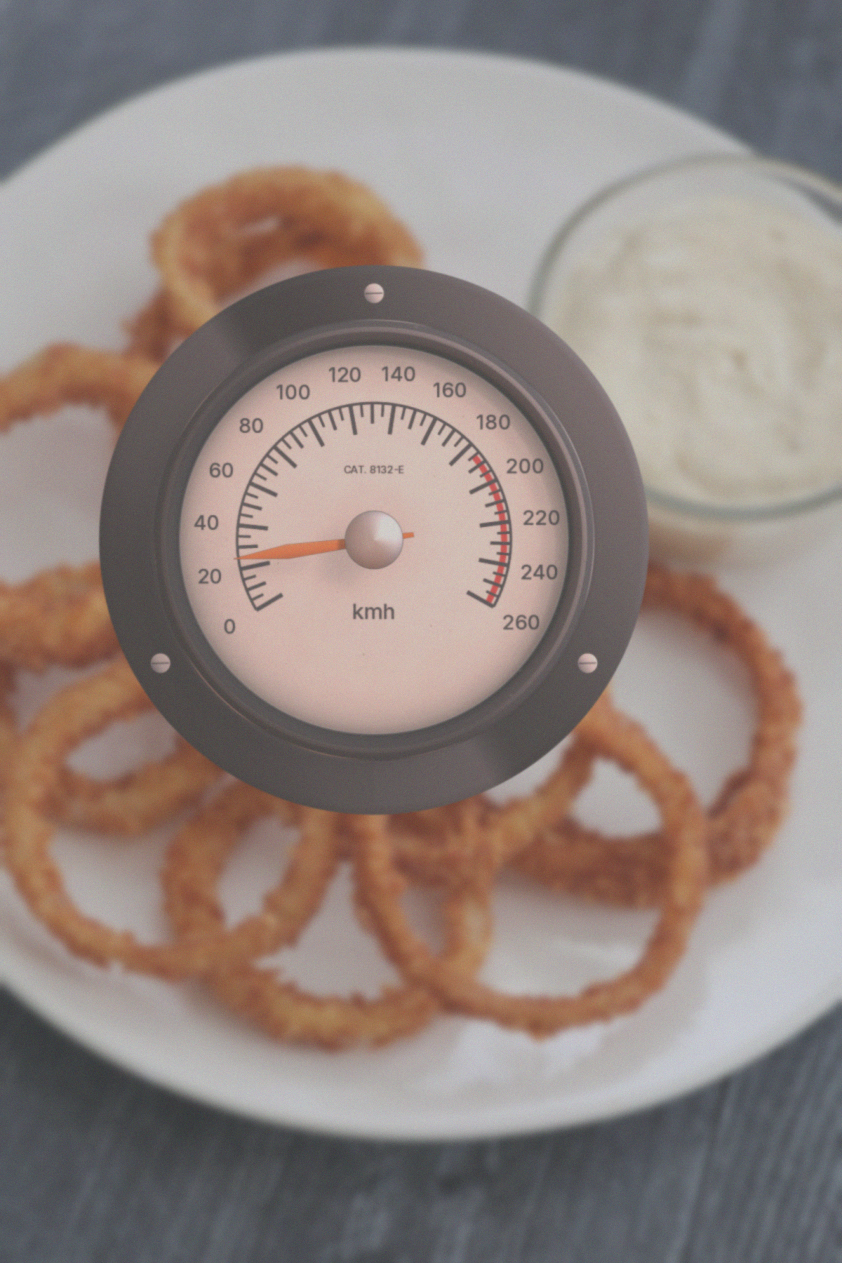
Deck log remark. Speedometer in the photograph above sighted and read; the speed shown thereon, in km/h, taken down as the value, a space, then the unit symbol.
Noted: 25 km/h
